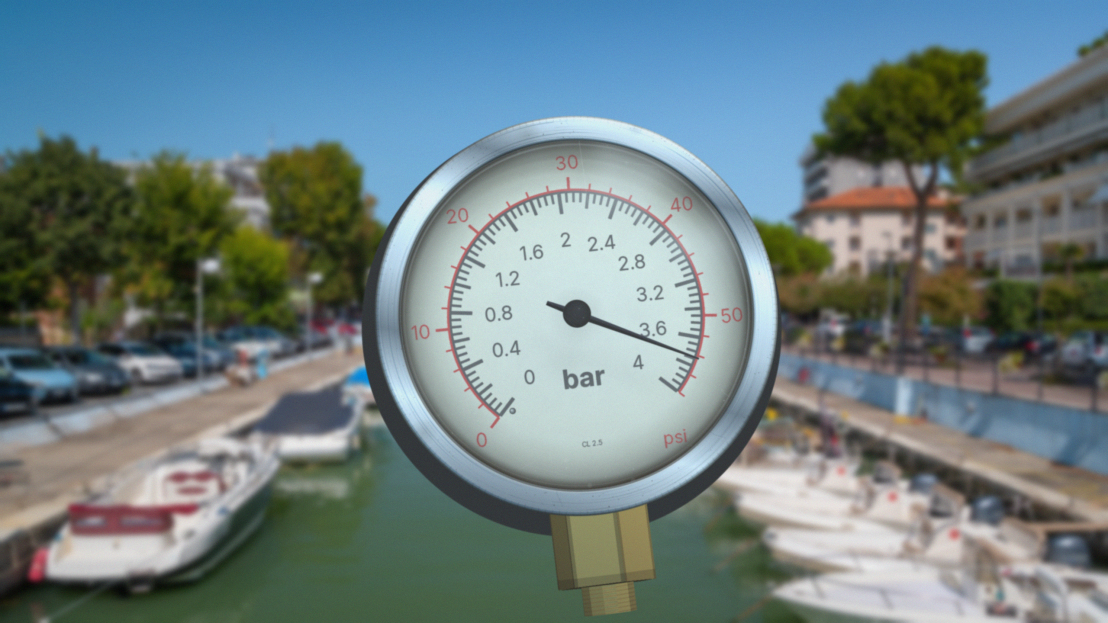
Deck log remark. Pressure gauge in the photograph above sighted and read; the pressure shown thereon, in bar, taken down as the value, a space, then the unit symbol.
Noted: 3.75 bar
